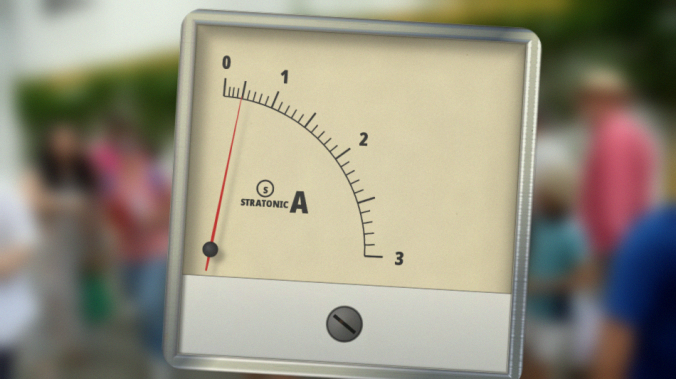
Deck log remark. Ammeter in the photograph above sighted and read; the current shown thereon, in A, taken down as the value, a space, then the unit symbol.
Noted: 0.5 A
